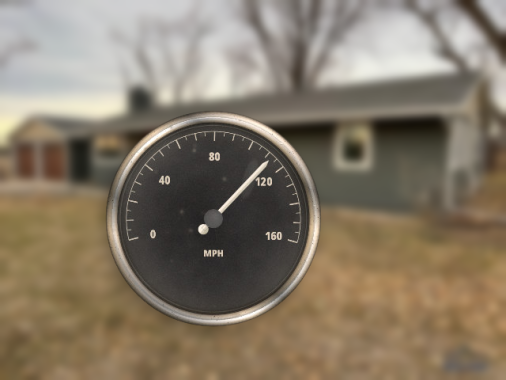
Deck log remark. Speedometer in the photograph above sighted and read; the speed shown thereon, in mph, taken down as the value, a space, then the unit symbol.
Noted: 112.5 mph
